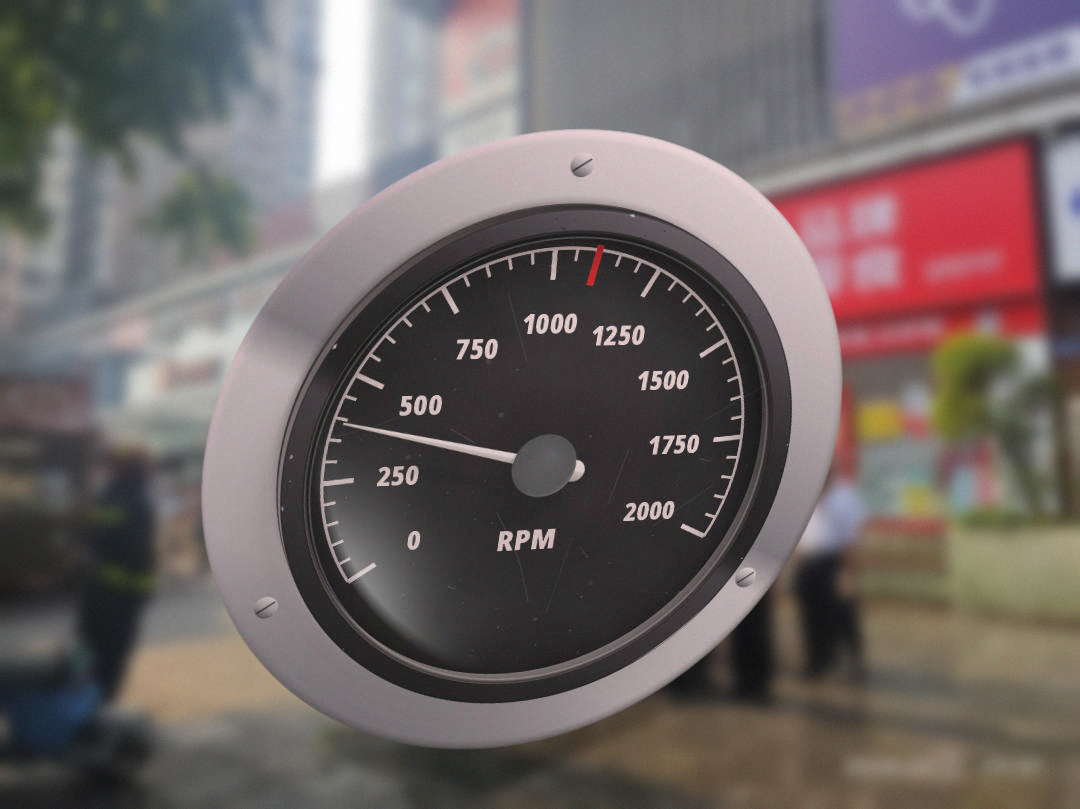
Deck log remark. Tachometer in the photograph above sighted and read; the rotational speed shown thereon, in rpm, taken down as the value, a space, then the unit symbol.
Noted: 400 rpm
